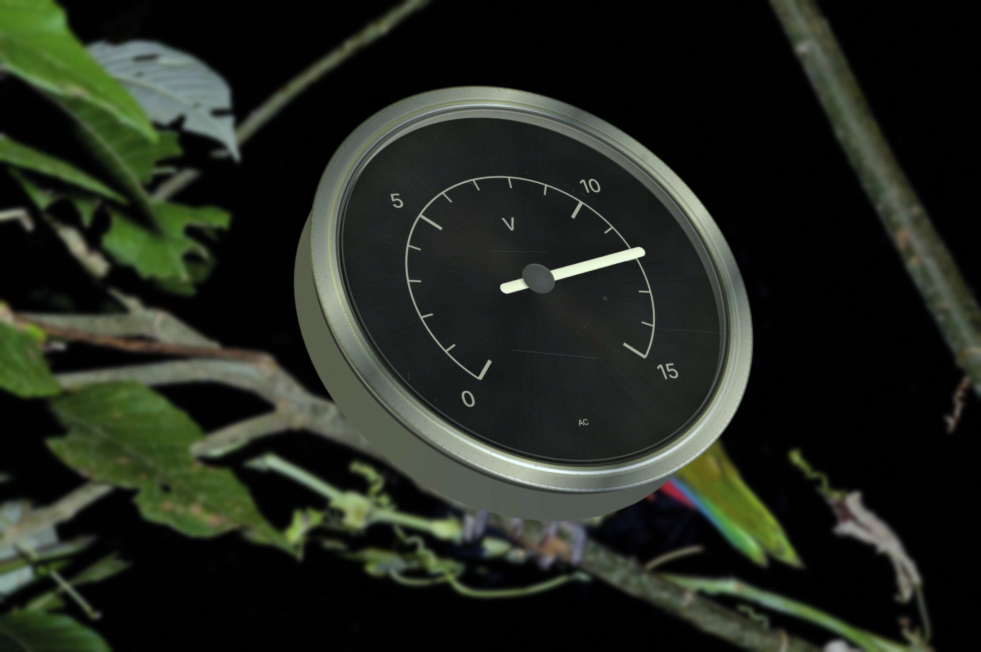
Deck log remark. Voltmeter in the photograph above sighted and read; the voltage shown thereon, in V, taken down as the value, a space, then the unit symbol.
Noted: 12 V
